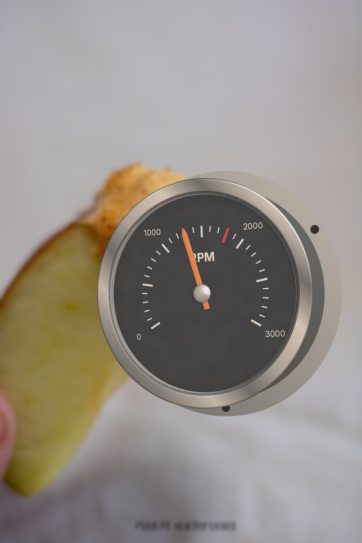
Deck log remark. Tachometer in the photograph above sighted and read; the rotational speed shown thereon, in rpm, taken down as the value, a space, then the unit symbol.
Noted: 1300 rpm
